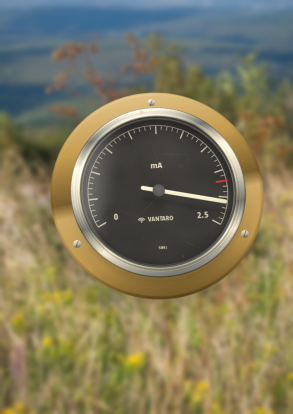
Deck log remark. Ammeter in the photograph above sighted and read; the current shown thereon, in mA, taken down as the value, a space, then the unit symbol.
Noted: 2.3 mA
